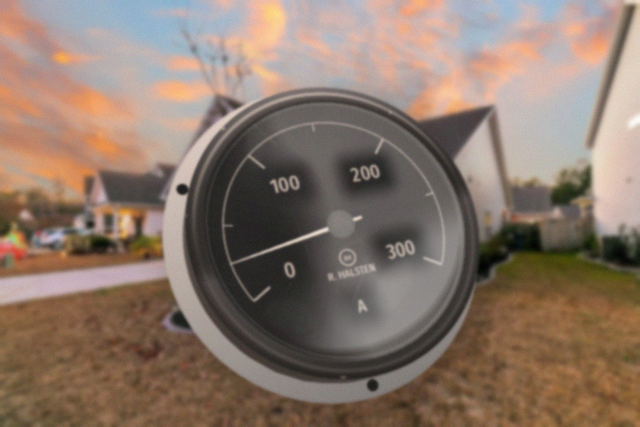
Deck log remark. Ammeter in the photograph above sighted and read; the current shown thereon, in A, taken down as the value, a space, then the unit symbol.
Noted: 25 A
